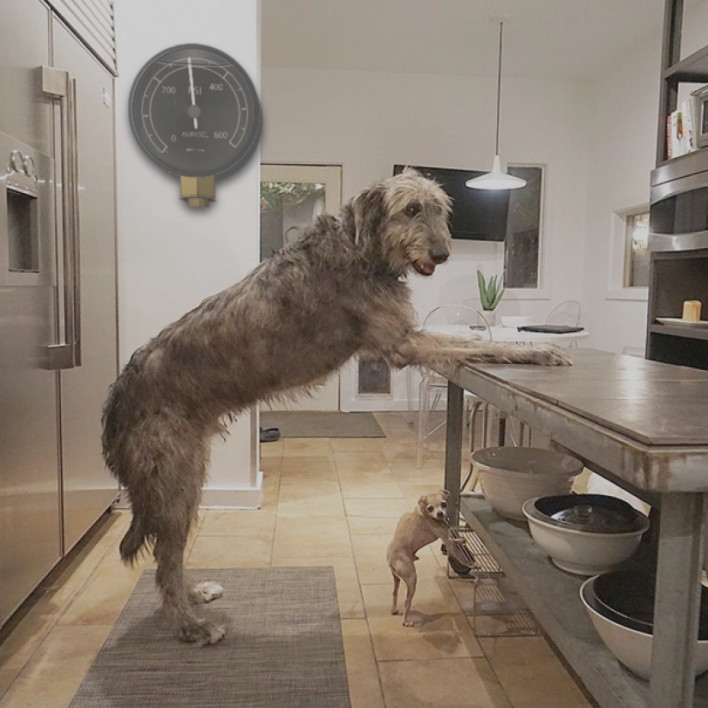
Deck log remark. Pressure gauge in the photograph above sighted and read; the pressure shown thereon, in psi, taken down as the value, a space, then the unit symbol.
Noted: 300 psi
